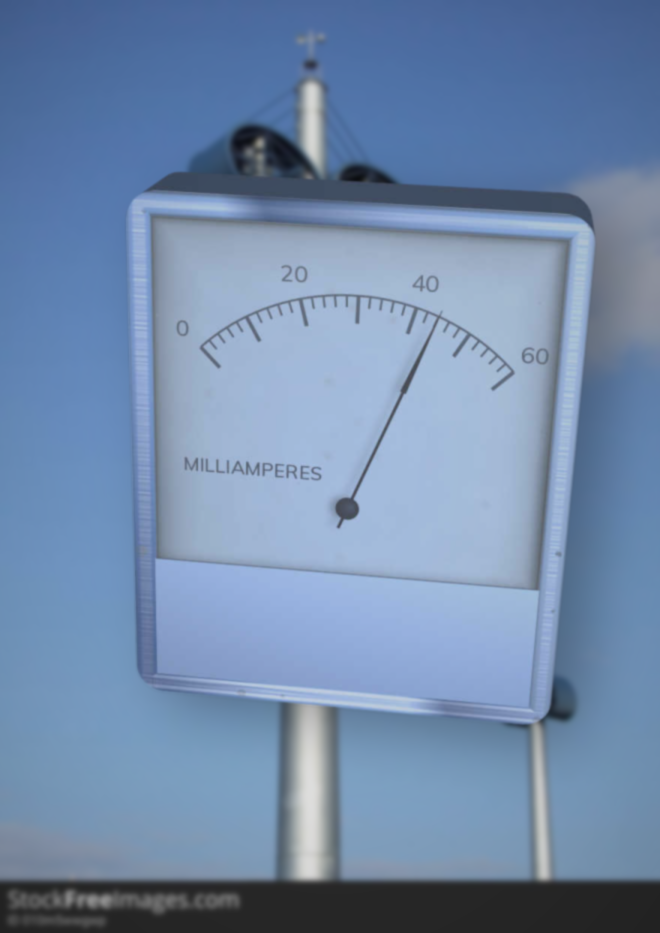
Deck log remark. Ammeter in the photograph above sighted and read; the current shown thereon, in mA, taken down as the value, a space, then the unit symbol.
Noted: 44 mA
